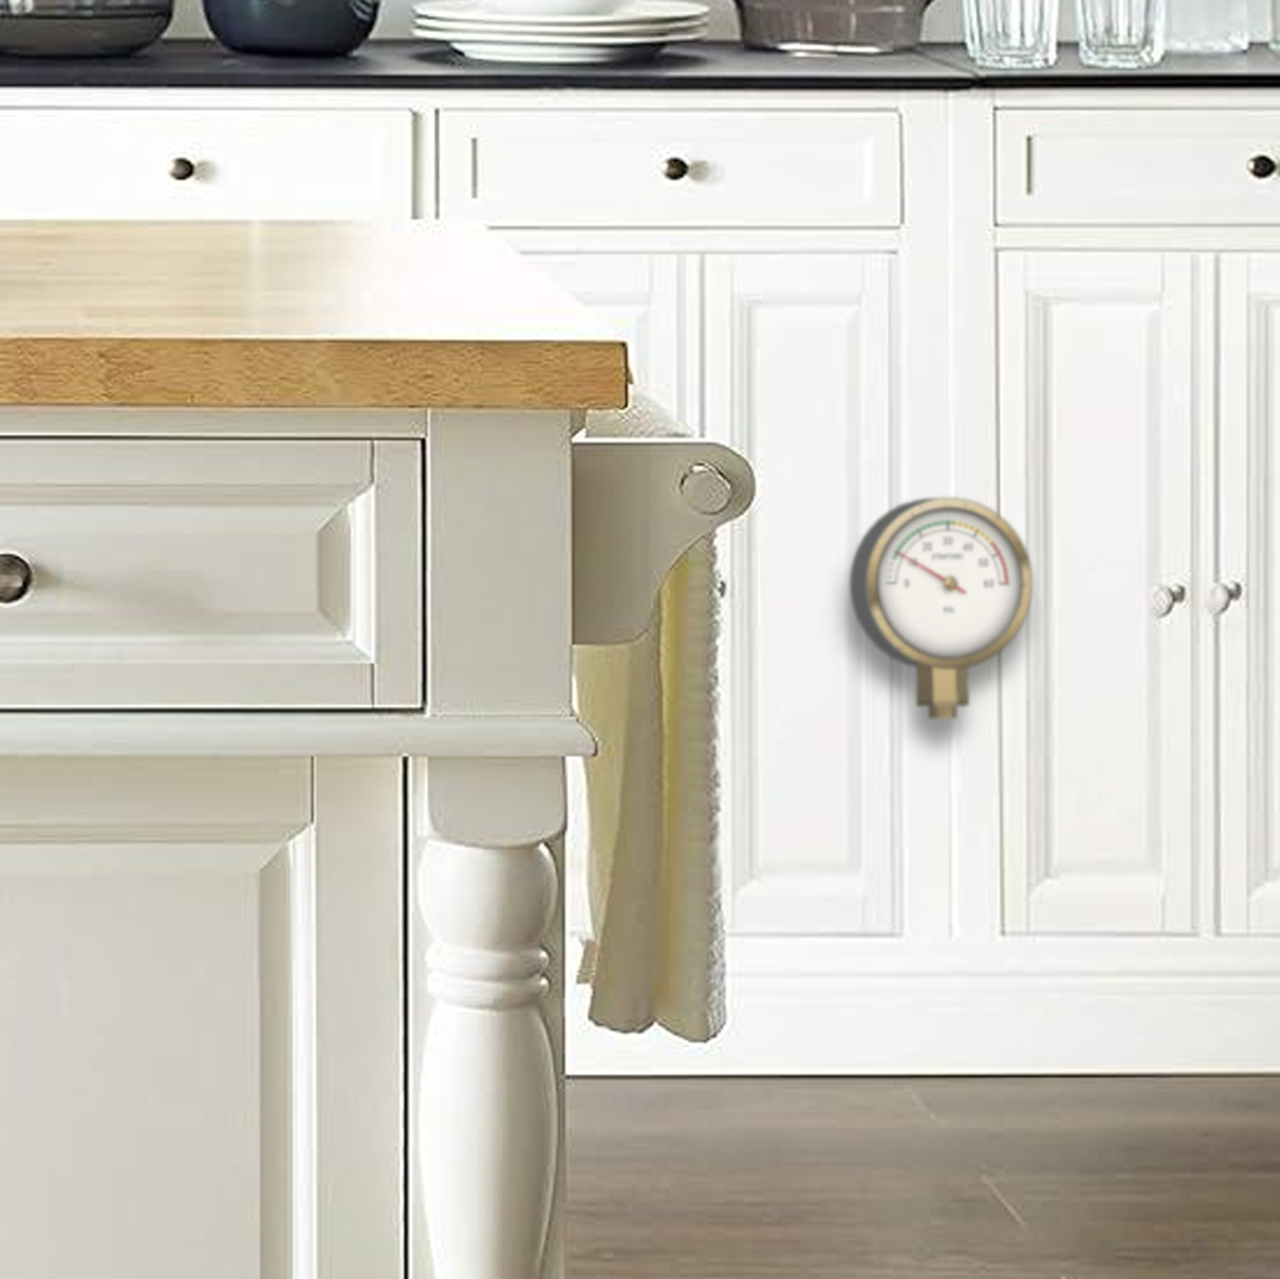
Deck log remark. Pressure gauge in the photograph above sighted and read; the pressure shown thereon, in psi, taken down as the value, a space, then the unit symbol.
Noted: 10 psi
